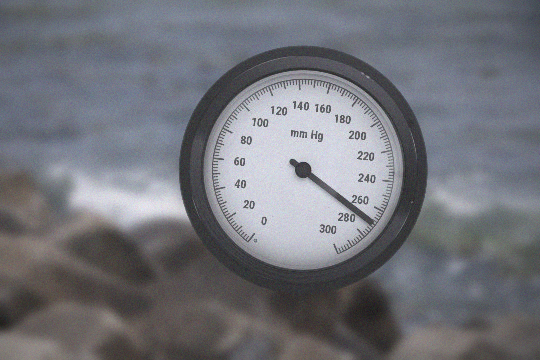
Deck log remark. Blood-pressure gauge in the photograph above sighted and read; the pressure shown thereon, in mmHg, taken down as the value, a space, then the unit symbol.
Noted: 270 mmHg
